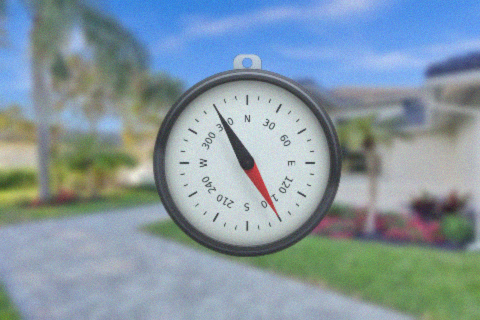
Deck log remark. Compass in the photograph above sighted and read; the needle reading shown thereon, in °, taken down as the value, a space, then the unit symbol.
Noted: 150 °
